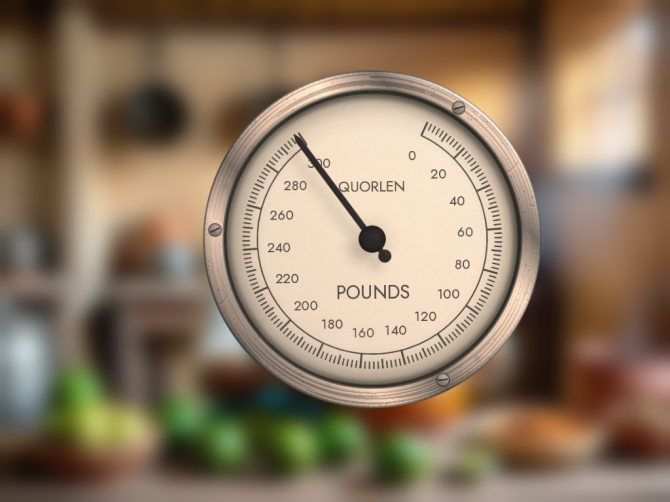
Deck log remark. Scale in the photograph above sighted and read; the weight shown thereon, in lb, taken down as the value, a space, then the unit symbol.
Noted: 298 lb
